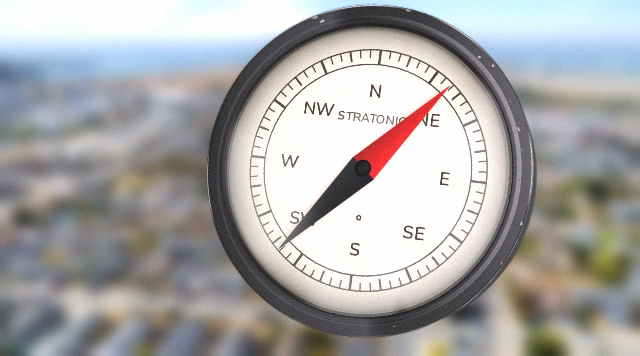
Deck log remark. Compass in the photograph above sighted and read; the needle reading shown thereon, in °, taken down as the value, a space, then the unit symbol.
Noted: 40 °
